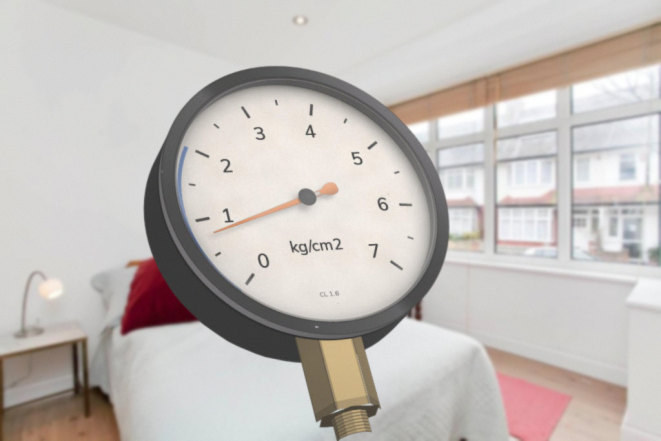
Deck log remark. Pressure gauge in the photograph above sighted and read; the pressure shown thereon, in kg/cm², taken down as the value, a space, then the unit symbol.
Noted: 0.75 kg/cm²
